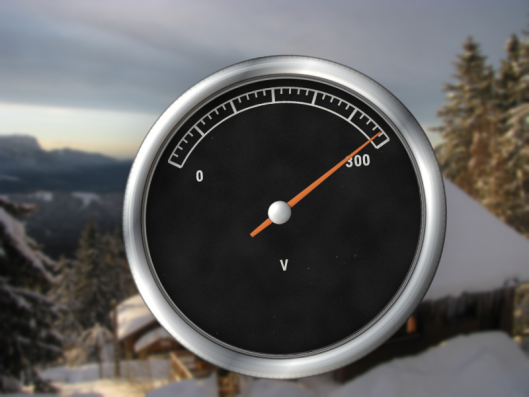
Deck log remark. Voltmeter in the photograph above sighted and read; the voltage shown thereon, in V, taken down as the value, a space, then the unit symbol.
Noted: 290 V
